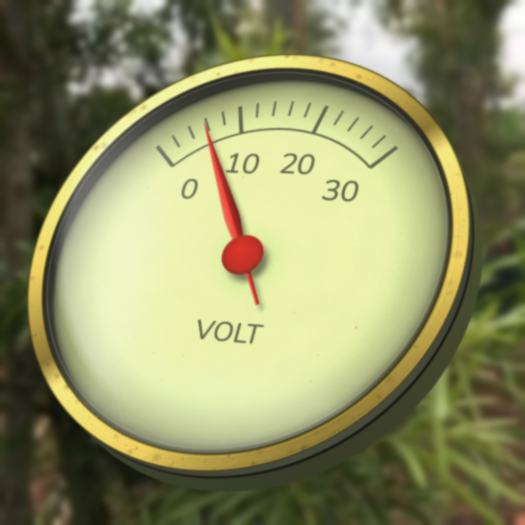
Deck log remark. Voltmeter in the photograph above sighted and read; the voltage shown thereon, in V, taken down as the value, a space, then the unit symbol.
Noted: 6 V
